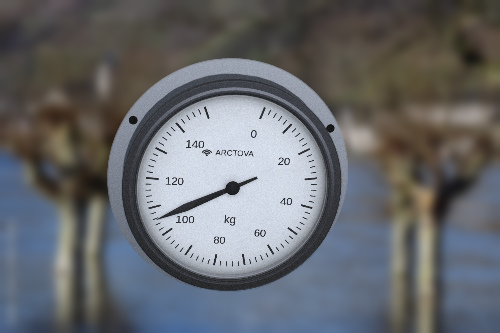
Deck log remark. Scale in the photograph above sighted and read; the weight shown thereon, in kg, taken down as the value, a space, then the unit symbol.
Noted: 106 kg
